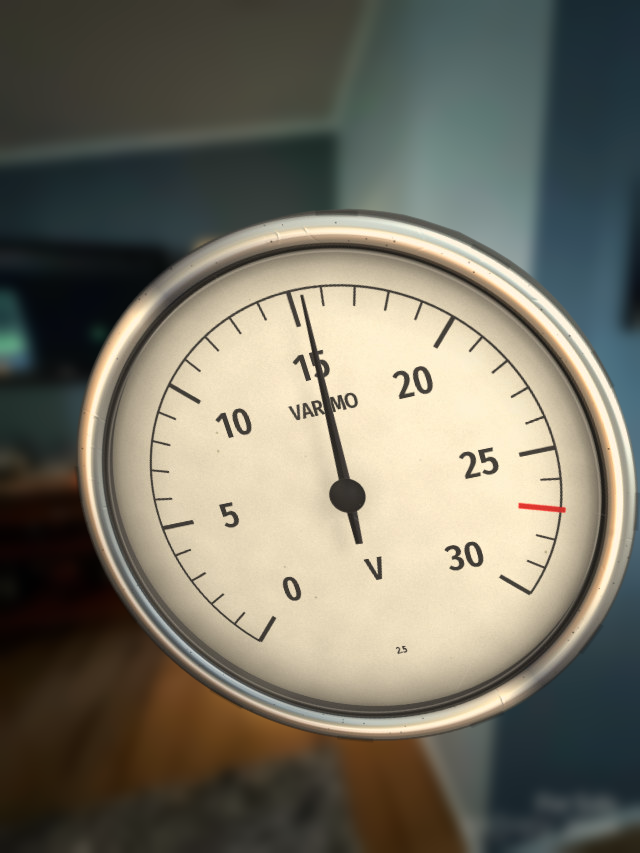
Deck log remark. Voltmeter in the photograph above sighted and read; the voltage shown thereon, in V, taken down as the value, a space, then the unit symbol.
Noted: 15.5 V
